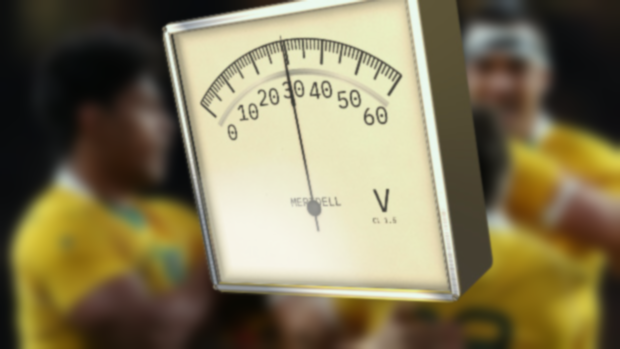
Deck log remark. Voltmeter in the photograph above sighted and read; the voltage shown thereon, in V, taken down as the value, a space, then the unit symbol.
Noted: 30 V
